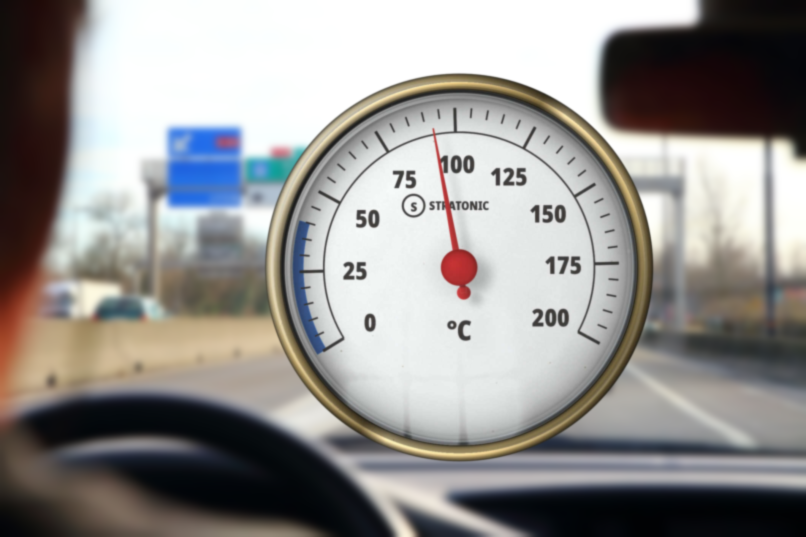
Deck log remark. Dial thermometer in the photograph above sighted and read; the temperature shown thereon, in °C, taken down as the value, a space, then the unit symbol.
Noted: 92.5 °C
